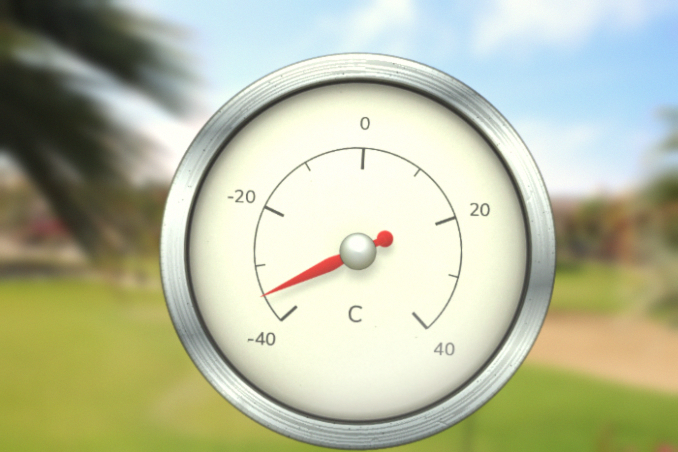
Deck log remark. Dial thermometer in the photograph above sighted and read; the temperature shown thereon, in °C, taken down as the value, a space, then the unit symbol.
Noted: -35 °C
